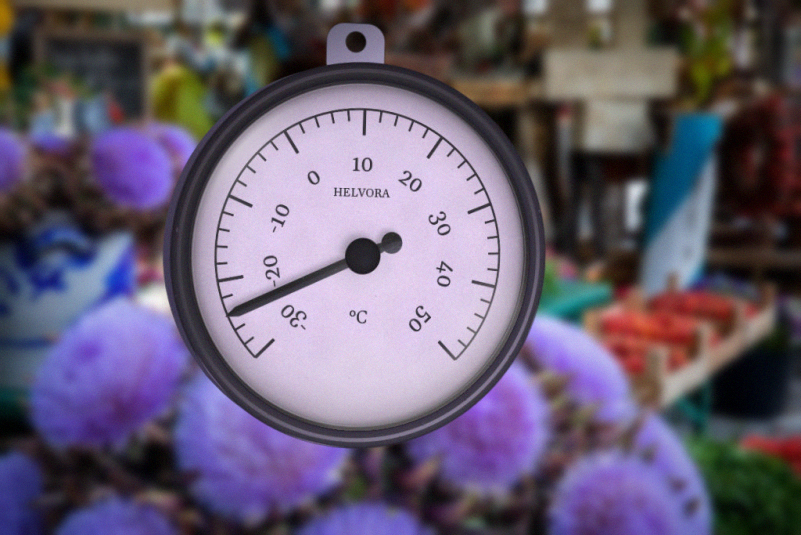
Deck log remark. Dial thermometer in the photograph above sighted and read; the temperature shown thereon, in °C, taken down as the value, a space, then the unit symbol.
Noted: -24 °C
